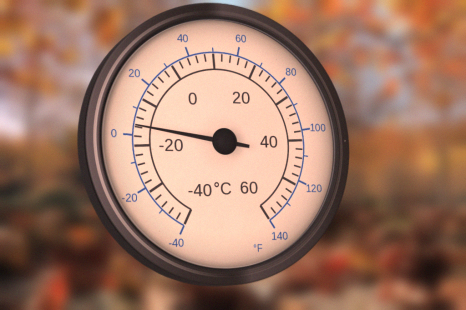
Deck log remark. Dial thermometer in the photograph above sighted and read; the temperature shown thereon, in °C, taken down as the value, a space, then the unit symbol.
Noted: -16 °C
